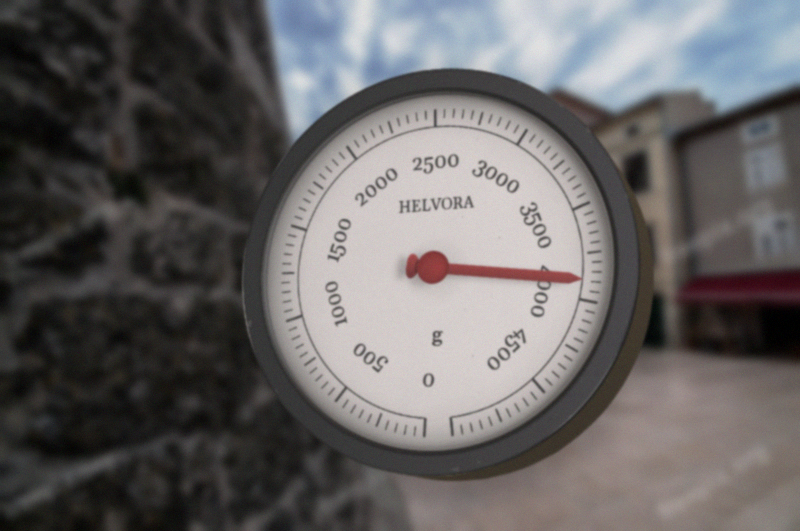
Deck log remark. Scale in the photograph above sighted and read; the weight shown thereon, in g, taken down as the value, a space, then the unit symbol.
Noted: 3900 g
